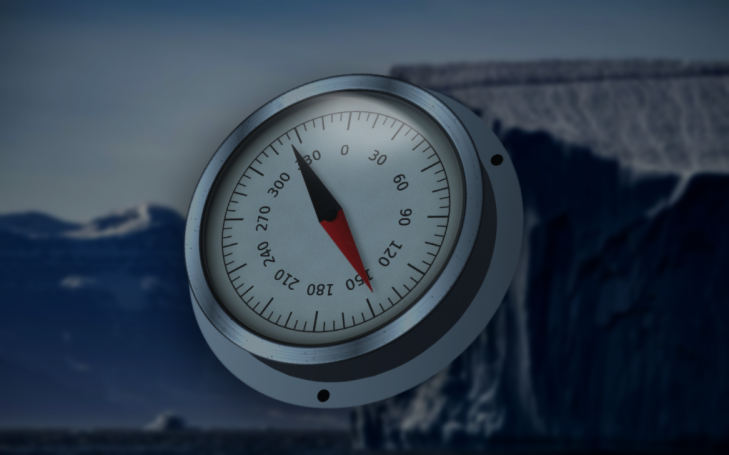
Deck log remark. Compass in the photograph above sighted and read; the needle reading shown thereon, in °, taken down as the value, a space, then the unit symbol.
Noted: 145 °
